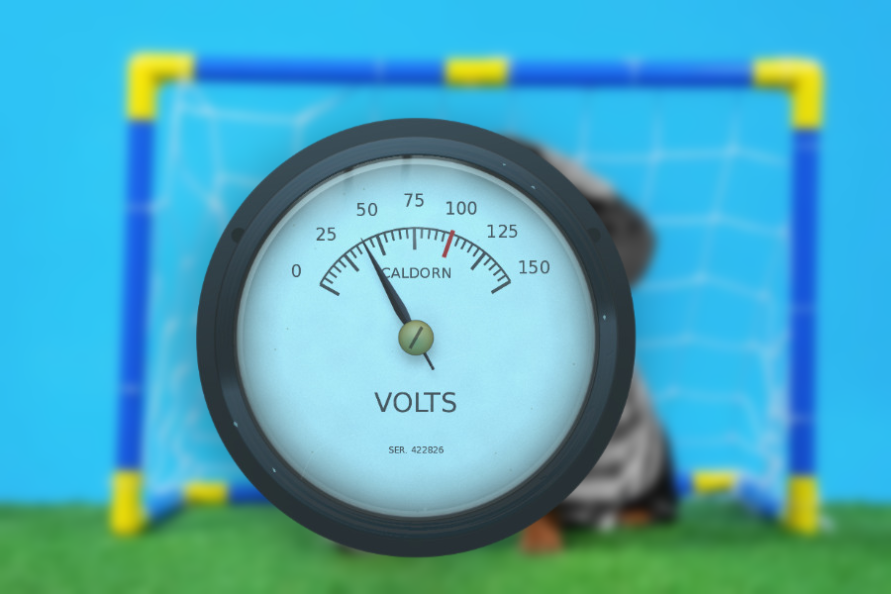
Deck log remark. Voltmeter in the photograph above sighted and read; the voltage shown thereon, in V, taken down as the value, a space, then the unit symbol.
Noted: 40 V
